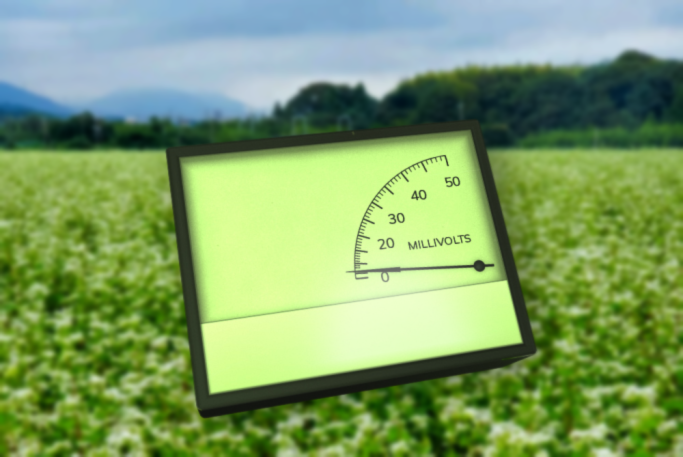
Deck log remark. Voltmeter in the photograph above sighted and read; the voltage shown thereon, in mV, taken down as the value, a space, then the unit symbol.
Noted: 5 mV
